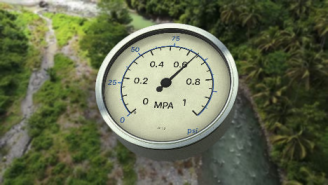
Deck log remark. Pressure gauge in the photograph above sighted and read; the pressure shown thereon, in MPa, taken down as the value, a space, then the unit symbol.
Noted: 0.65 MPa
